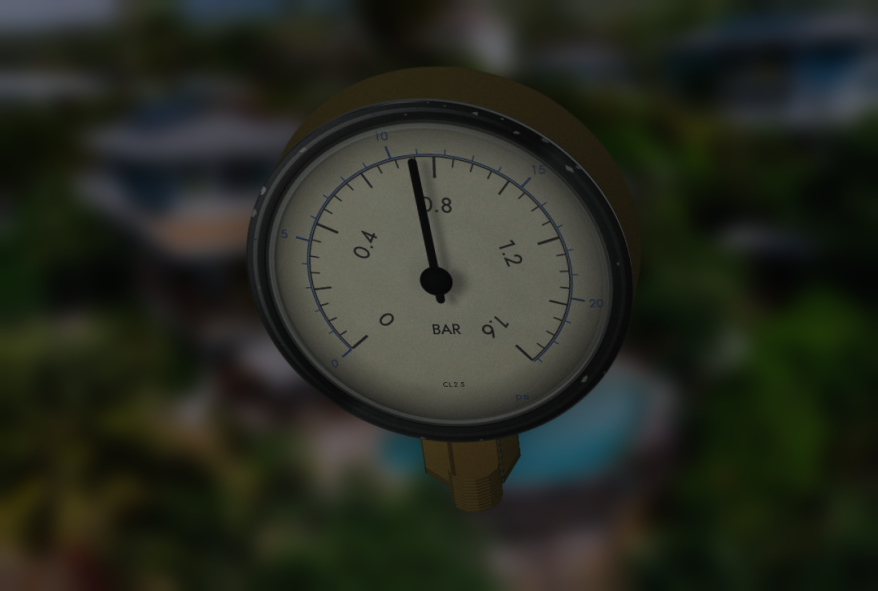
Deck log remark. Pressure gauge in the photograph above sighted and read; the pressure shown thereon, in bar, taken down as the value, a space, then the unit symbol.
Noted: 0.75 bar
